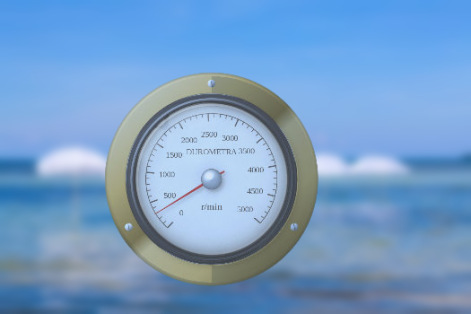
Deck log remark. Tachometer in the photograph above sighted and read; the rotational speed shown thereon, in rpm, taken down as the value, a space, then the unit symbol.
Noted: 300 rpm
